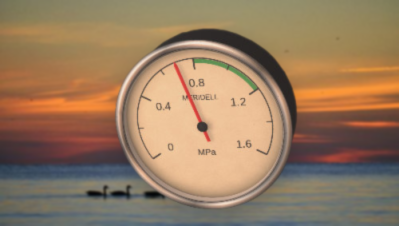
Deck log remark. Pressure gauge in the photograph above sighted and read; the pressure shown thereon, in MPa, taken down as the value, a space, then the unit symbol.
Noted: 0.7 MPa
